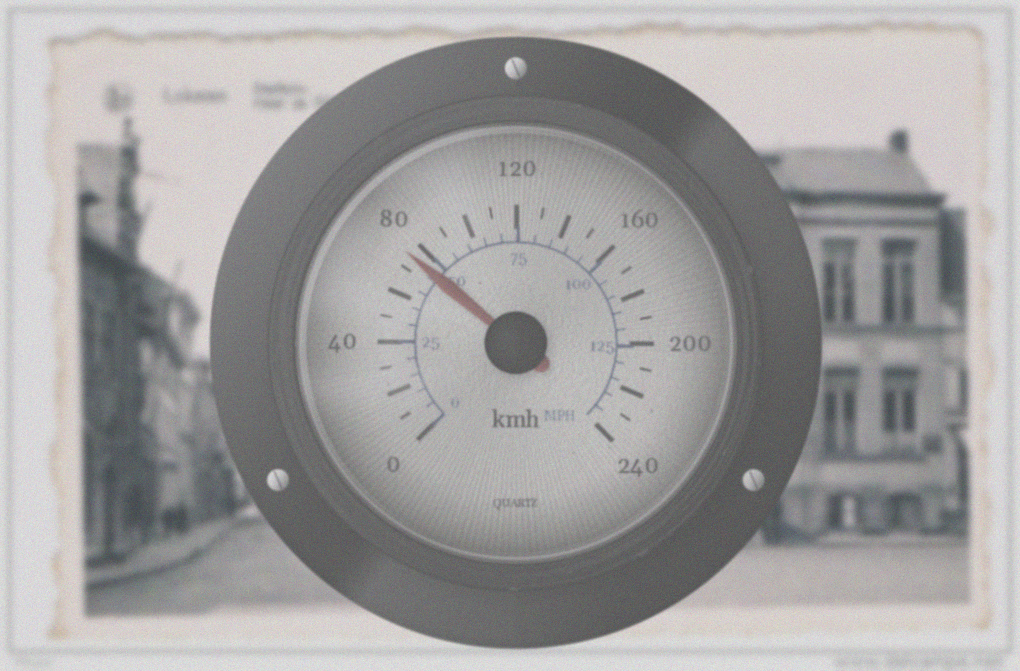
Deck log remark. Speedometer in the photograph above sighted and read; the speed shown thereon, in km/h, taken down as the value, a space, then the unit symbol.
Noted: 75 km/h
